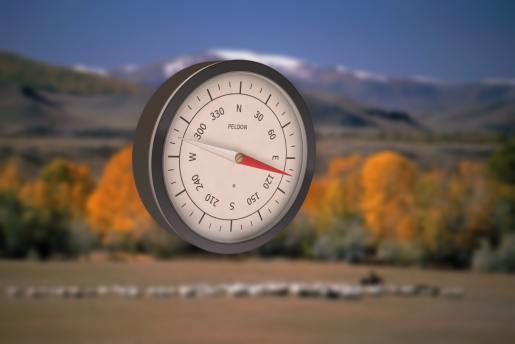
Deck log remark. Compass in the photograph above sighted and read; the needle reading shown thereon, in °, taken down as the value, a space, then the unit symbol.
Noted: 105 °
